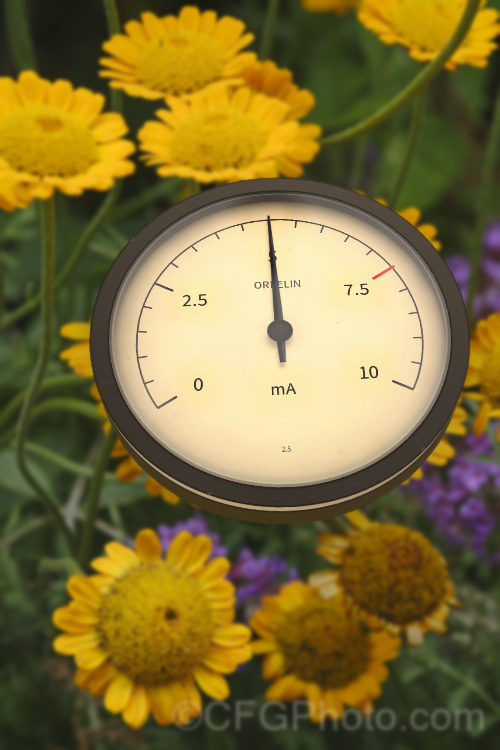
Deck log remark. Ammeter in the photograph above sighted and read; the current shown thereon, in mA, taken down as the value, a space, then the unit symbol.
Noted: 5 mA
